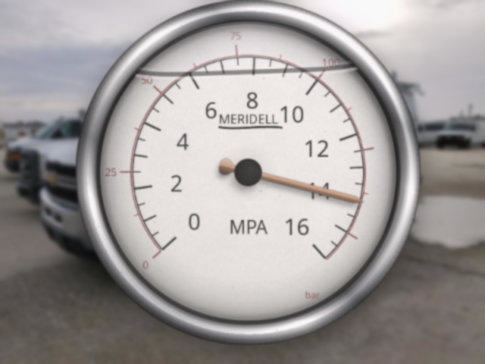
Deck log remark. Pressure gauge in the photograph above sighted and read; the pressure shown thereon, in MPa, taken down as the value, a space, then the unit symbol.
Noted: 14 MPa
